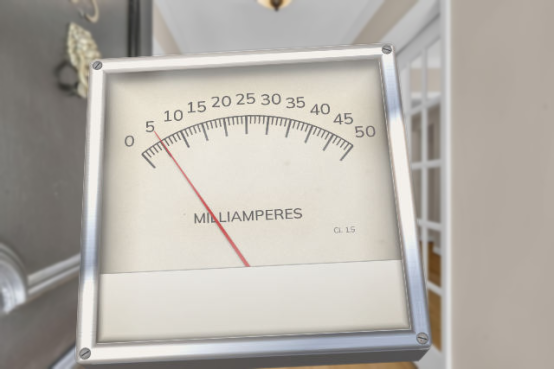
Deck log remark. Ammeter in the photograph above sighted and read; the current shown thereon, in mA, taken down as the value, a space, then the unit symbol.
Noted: 5 mA
